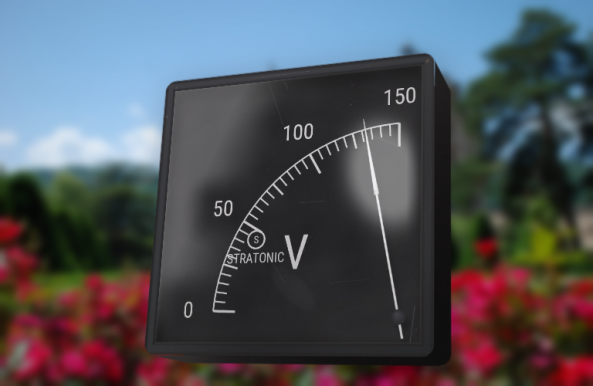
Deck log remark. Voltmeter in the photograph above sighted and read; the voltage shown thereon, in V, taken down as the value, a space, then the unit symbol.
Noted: 132.5 V
